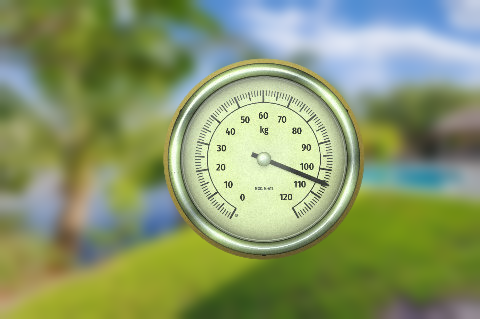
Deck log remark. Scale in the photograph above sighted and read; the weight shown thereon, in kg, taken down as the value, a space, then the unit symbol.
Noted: 105 kg
